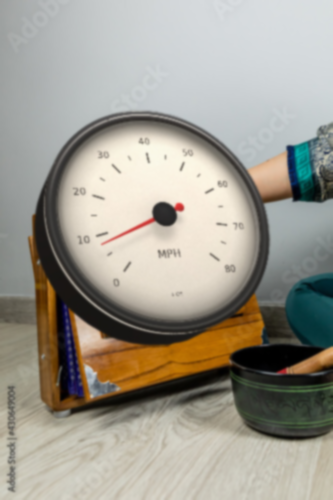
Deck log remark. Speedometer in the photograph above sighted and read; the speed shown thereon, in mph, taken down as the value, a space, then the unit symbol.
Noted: 7.5 mph
